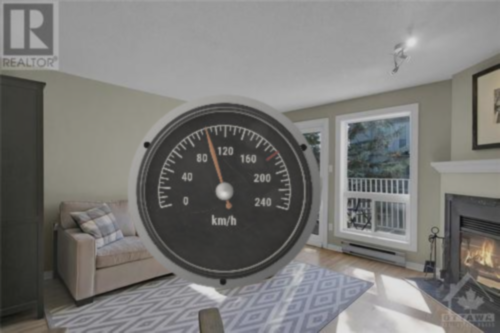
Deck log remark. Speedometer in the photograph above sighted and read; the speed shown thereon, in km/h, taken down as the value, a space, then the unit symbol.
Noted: 100 km/h
